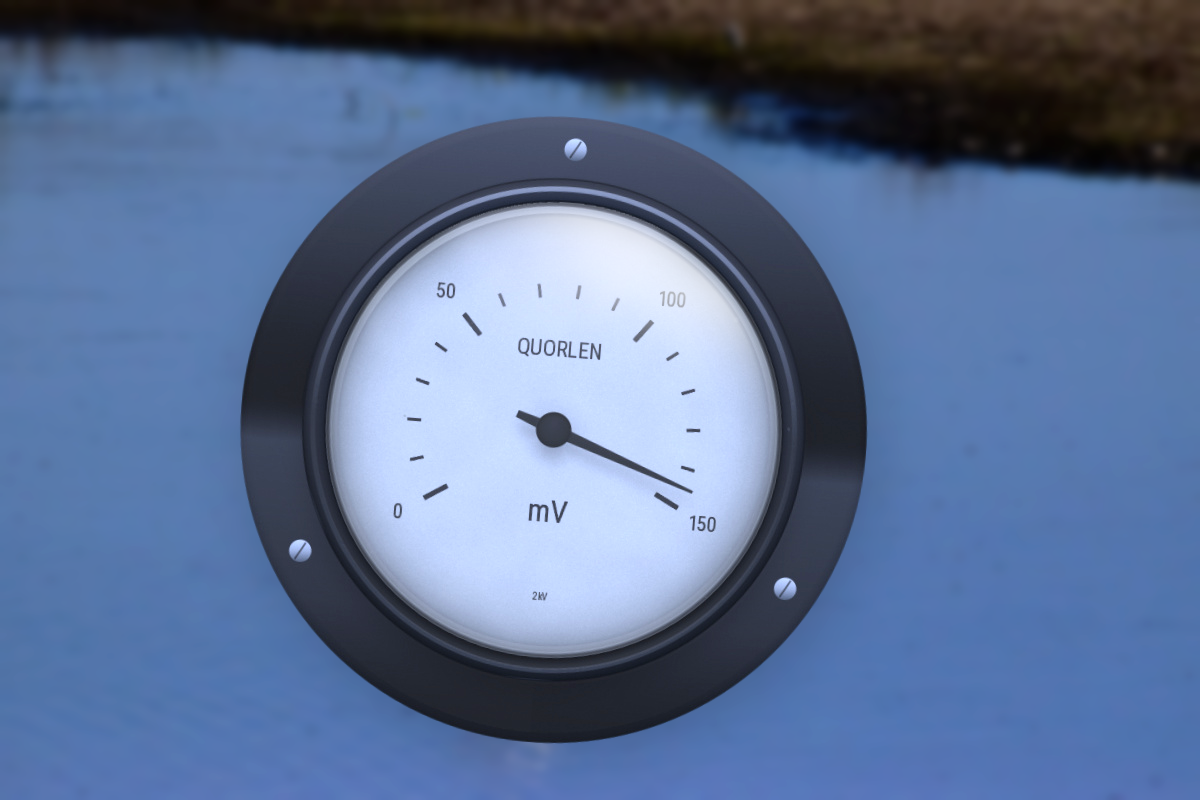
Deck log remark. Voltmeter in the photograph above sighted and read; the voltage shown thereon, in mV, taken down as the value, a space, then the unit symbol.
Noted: 145 mV
